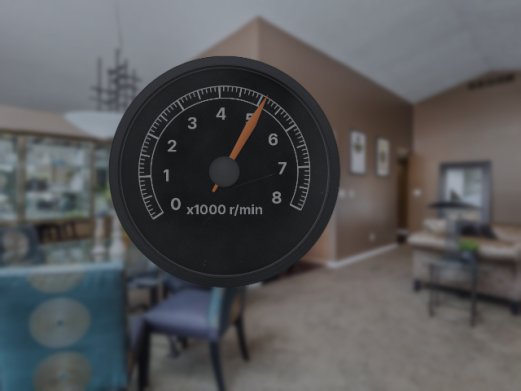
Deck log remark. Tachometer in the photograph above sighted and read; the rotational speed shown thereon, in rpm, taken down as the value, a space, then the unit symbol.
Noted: 5100 rpm
